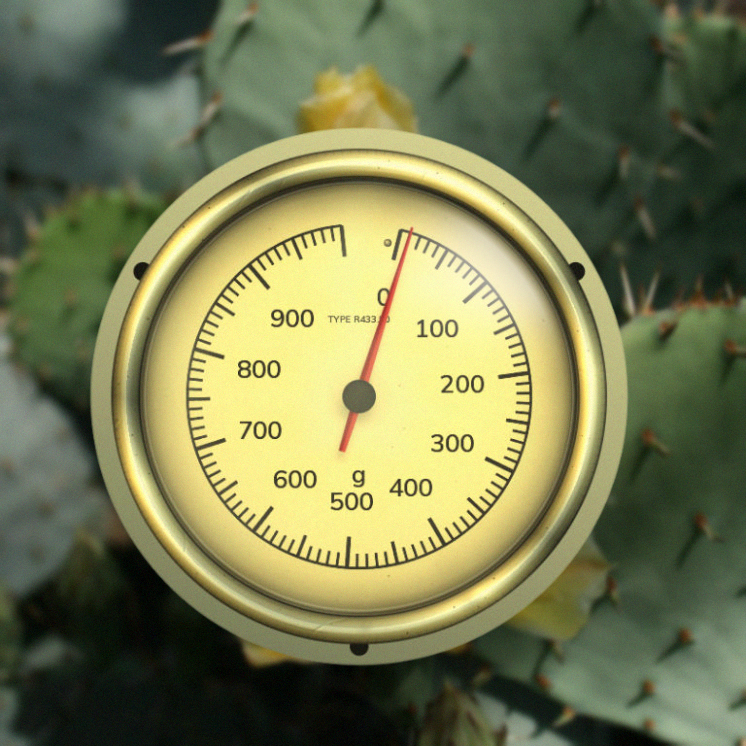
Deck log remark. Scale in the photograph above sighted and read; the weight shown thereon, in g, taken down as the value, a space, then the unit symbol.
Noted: 10 g
